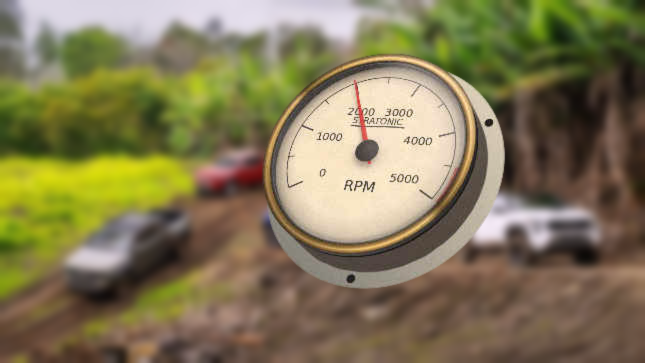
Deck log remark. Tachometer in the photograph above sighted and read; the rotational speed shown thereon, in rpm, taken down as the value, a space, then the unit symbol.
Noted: 2000 rpm
